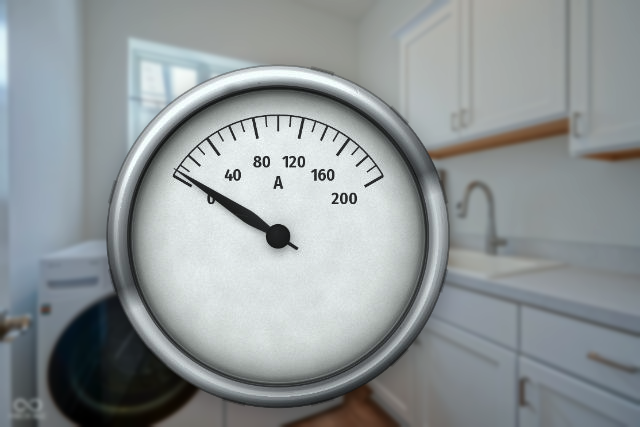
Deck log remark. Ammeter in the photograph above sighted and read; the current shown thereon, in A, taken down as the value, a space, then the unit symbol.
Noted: 5 A
